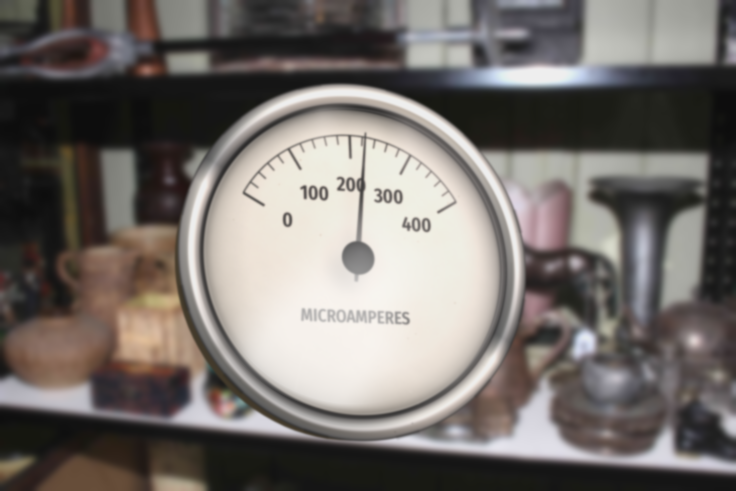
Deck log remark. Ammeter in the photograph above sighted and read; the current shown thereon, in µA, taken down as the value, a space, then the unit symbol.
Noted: 220 µA
